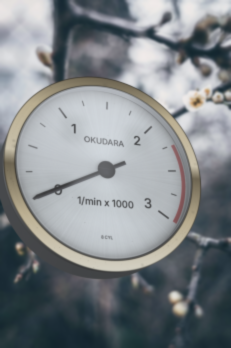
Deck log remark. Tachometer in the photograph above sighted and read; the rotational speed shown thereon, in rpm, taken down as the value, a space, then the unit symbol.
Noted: 0 rpm
